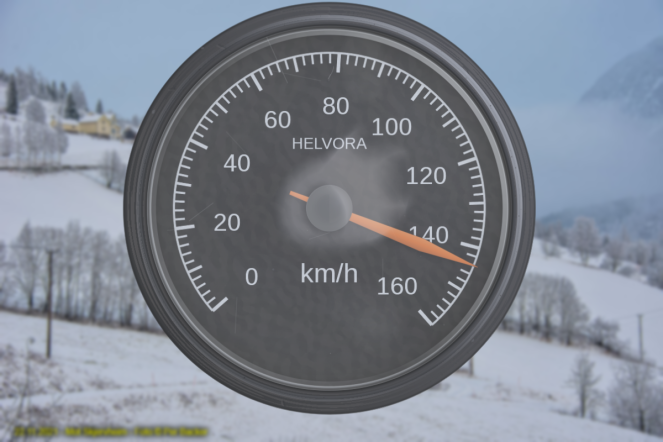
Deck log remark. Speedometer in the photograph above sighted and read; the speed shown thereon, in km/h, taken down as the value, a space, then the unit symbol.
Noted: 144 km/h
